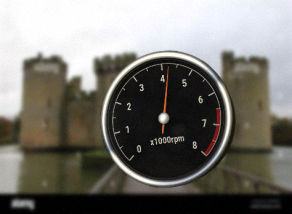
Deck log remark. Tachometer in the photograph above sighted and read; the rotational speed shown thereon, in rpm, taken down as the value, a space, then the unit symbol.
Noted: 4250 rpm
